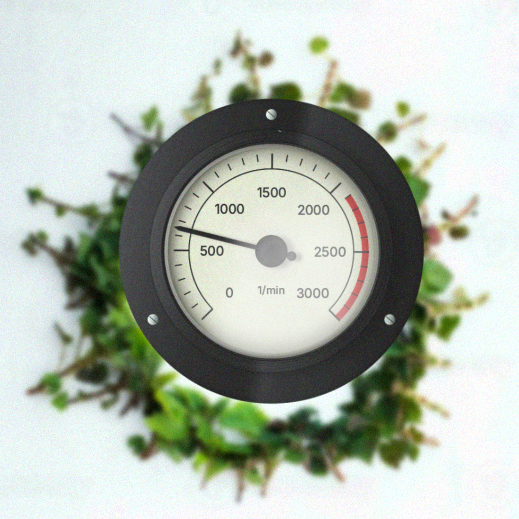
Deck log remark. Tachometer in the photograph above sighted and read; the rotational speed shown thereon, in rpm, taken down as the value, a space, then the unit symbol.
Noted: 650 rpm
